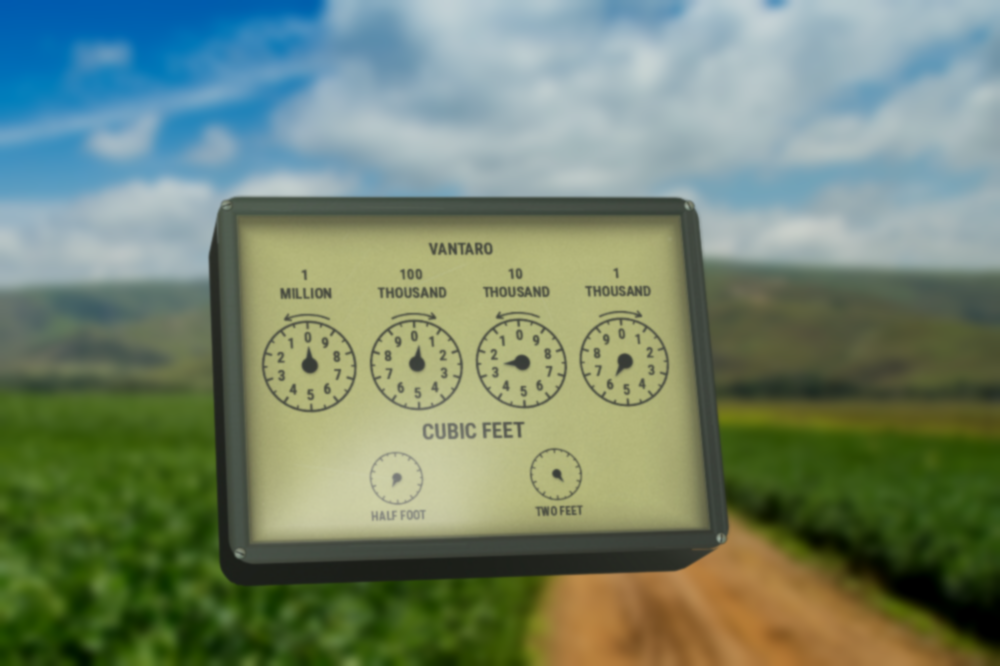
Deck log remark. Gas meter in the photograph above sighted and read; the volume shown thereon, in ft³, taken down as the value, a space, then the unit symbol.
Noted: 2600 ft³
